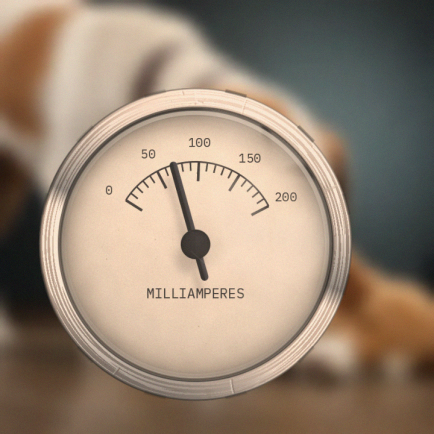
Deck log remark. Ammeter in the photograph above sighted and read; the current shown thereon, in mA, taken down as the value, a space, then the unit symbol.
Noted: 70 mA
